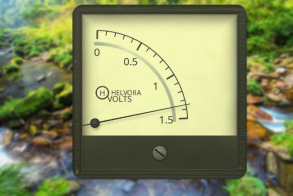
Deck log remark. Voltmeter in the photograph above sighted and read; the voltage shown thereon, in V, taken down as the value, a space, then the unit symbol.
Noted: 1.35 V
